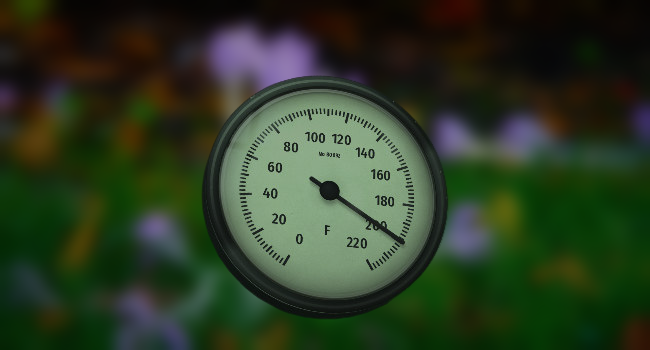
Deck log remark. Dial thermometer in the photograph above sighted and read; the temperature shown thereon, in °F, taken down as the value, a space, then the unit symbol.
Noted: 200 °F
